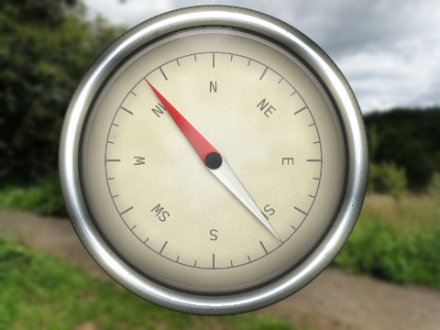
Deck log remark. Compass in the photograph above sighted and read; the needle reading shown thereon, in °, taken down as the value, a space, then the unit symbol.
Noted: 320 °
